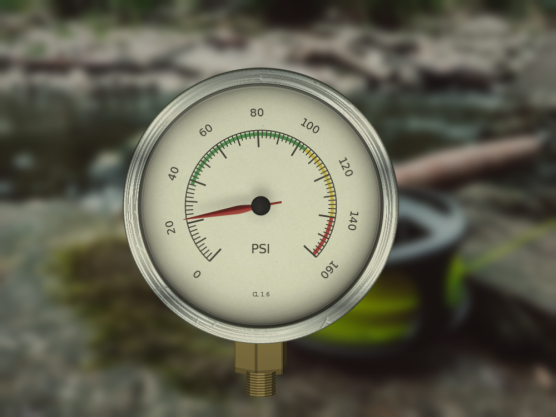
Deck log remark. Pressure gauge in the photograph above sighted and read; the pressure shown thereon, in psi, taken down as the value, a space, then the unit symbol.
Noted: 22 psi
